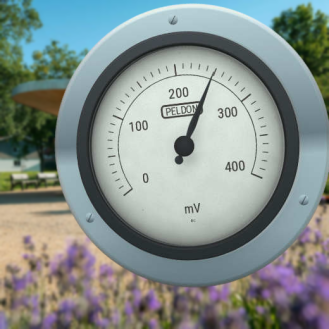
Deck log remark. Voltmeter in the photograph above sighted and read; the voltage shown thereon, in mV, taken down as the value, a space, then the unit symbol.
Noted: 250 mV
